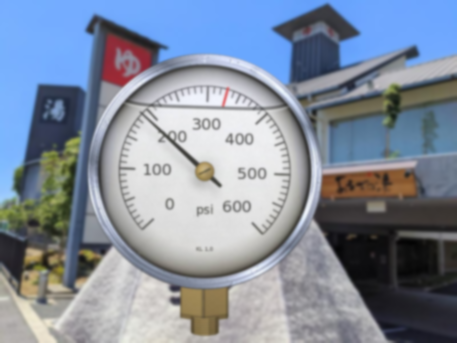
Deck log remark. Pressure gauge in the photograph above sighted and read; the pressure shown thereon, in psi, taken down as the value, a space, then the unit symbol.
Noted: 190 psi
